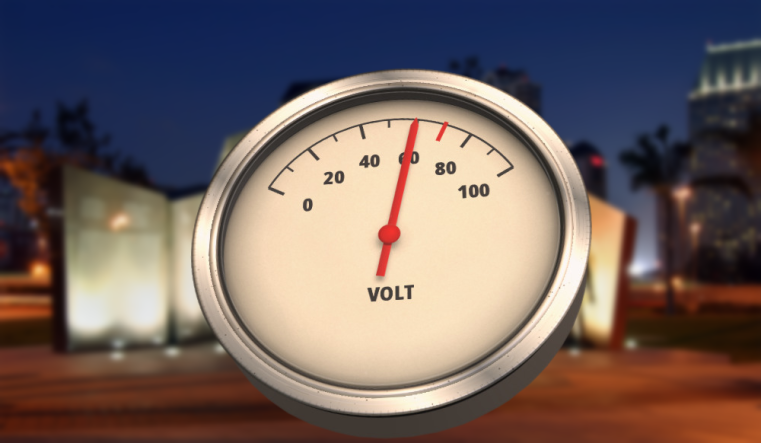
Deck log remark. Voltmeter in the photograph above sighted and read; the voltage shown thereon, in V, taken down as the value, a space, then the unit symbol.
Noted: 60 V
